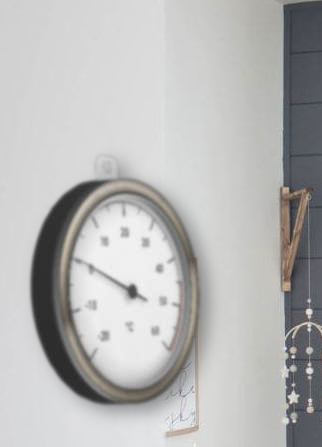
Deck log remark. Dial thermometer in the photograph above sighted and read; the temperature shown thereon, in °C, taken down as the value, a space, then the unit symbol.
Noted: 0 °C
